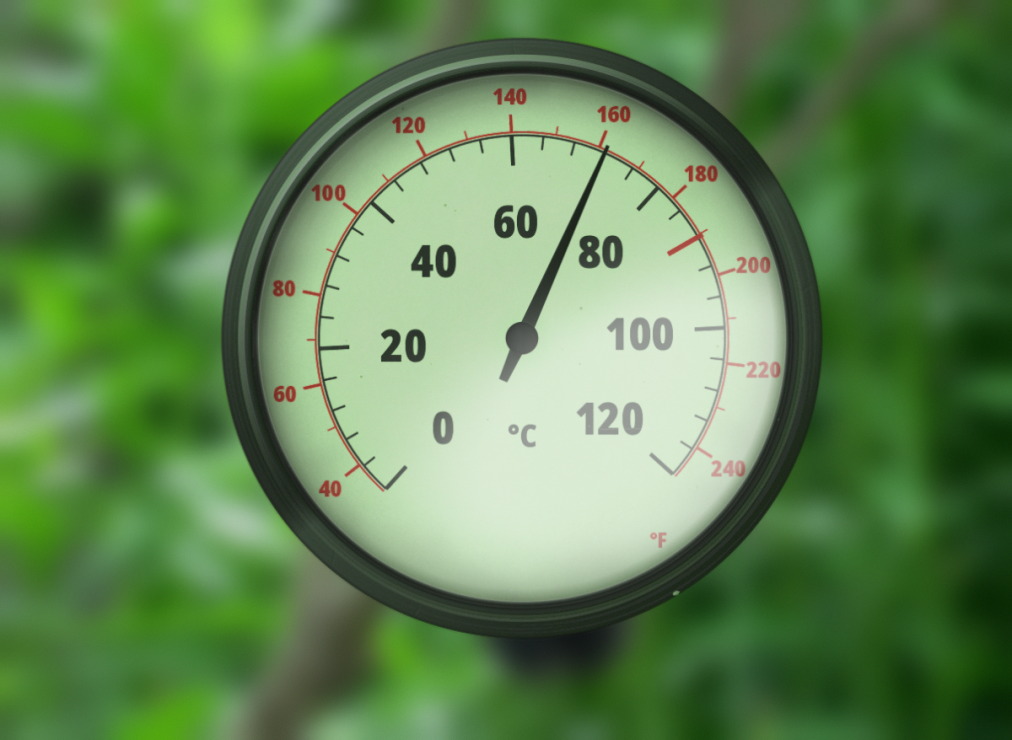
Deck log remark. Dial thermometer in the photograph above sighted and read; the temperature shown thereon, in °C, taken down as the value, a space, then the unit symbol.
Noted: 72 °C
